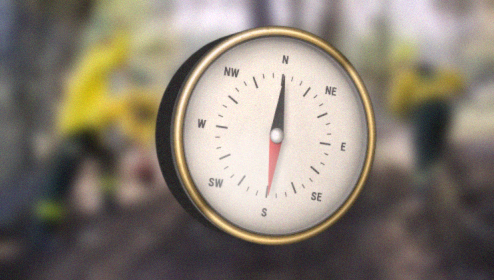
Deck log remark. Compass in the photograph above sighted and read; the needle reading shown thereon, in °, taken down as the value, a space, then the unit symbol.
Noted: 180 °
